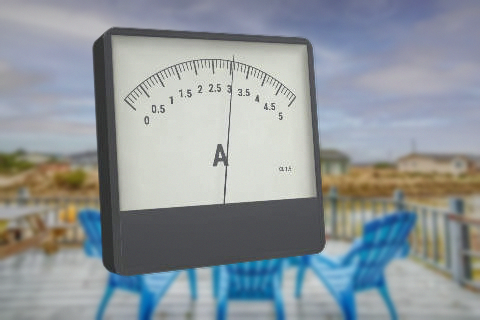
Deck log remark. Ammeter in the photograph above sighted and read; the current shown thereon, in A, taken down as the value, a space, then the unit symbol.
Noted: 3 A
